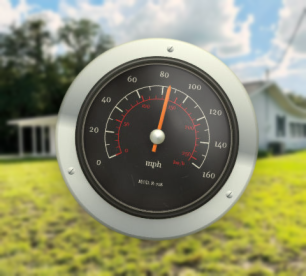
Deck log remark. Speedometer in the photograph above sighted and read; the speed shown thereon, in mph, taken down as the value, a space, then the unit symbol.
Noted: 85 mph
